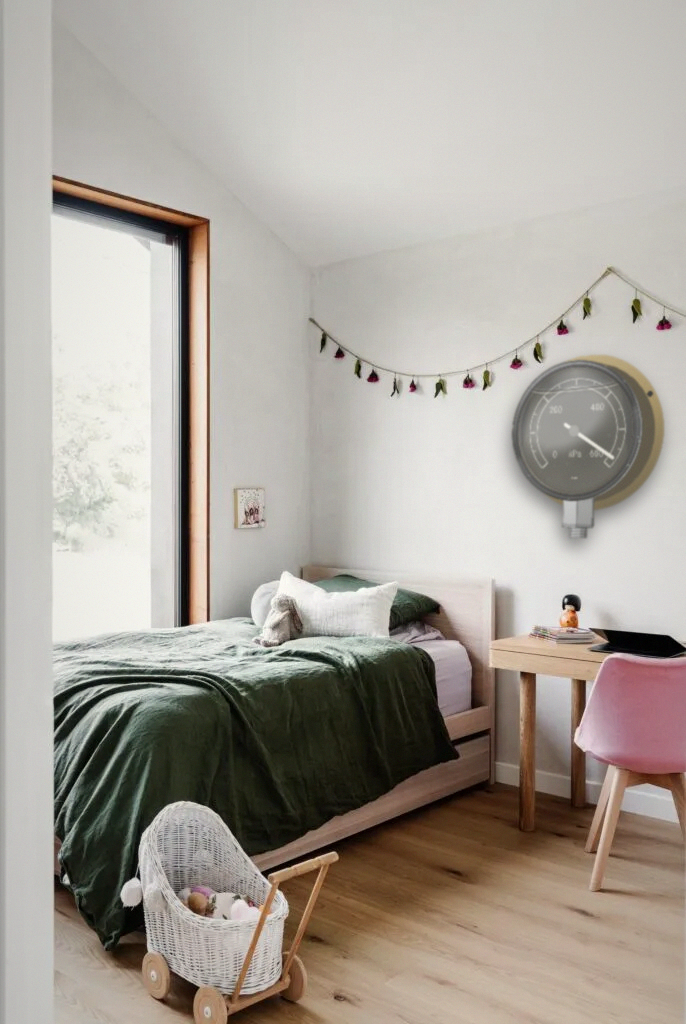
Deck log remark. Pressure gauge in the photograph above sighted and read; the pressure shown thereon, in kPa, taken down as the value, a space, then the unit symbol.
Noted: 575 kPa
